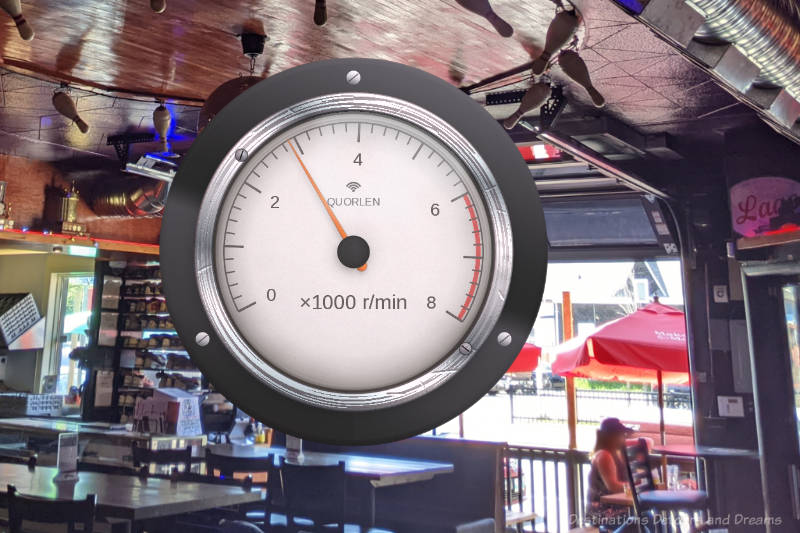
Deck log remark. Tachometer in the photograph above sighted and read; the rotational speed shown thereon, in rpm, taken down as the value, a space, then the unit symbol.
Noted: 2900 rpm
